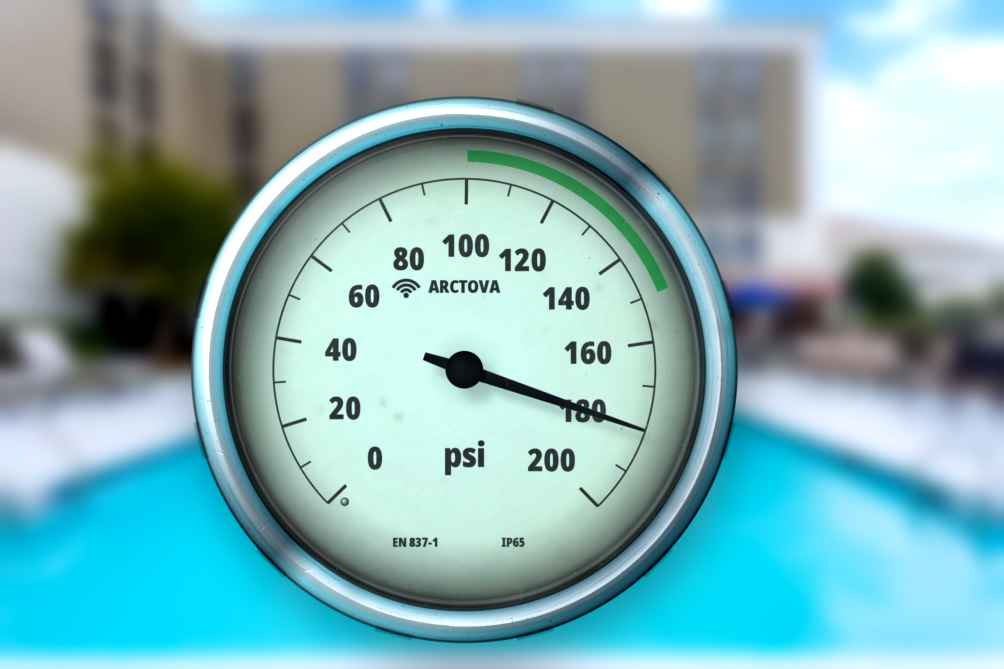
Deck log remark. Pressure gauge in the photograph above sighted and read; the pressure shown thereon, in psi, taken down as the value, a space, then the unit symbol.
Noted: 180 psi
